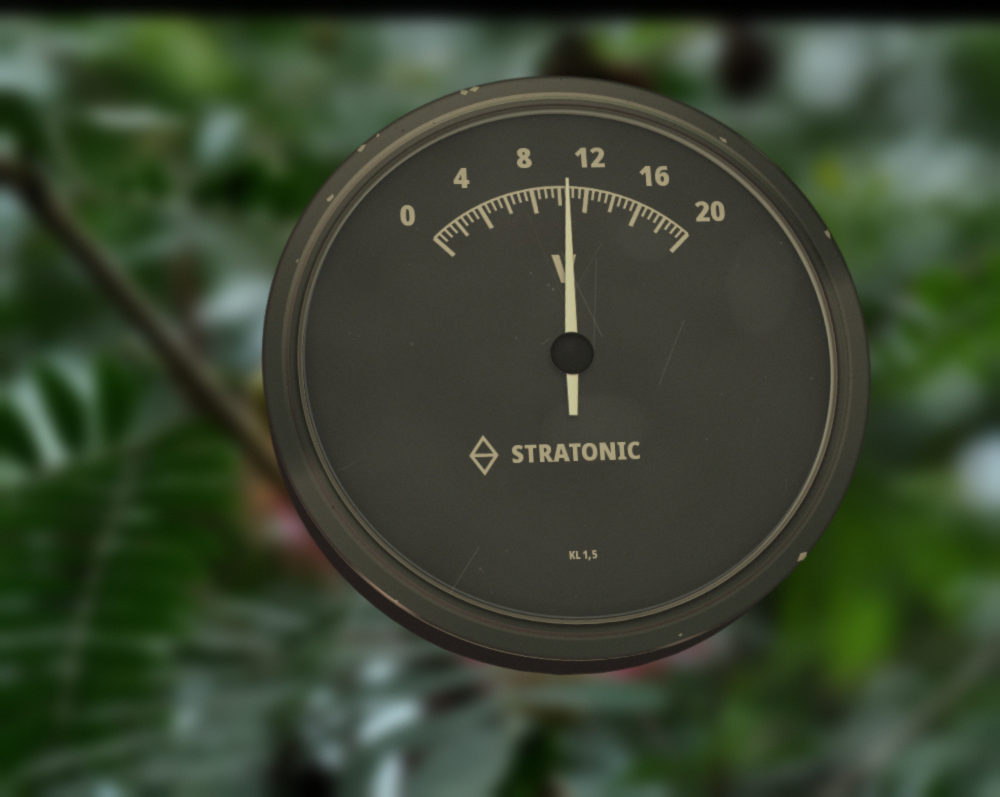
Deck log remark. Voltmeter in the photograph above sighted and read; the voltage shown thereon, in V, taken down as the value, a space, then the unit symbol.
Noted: 10.5 V
